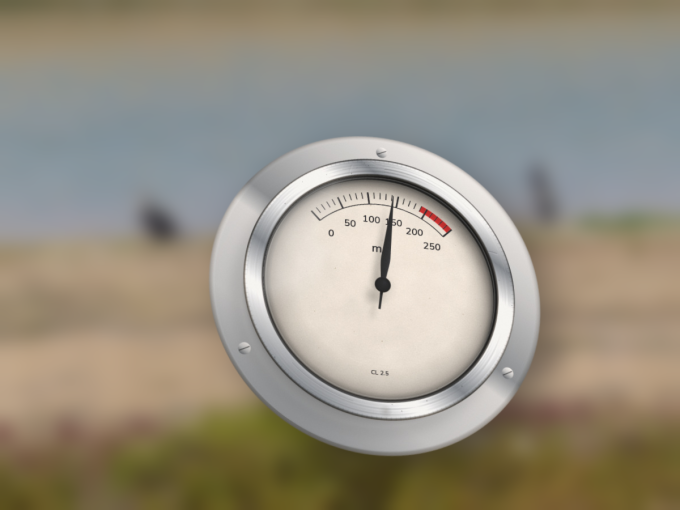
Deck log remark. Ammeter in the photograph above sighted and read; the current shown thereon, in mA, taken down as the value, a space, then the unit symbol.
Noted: 140 mA
